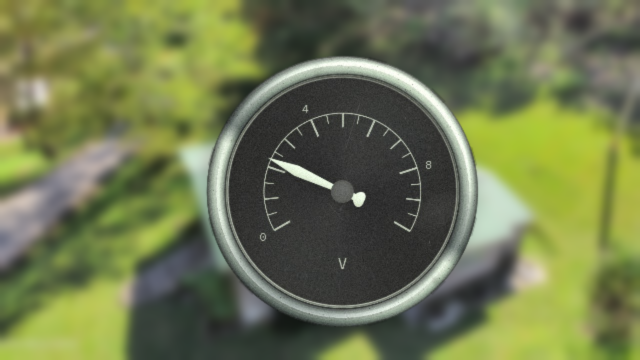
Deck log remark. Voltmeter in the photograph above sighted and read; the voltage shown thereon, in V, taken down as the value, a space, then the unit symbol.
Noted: 2.25 V
